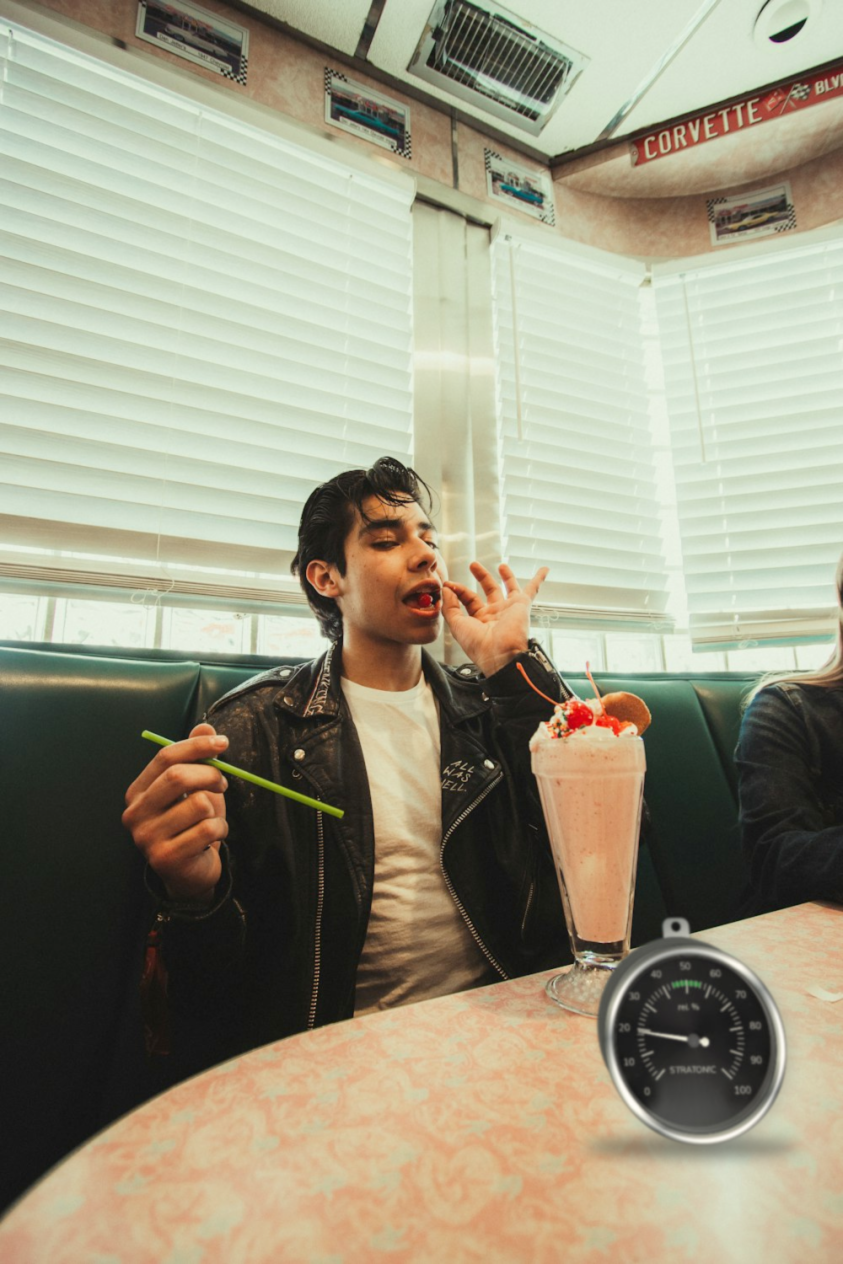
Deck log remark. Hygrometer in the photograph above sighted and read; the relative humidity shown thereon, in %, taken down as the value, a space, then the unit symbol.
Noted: 20 %
